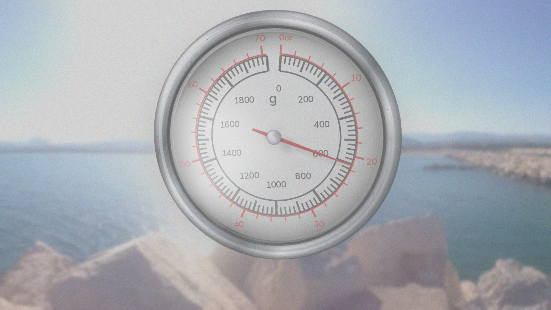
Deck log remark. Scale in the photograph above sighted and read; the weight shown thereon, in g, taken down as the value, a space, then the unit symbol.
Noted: 600 g
